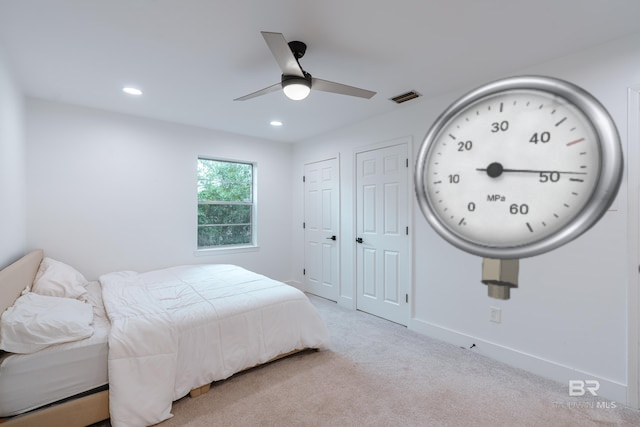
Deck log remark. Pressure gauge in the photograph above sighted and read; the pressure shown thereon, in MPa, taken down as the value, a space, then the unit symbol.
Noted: 49 MPa
